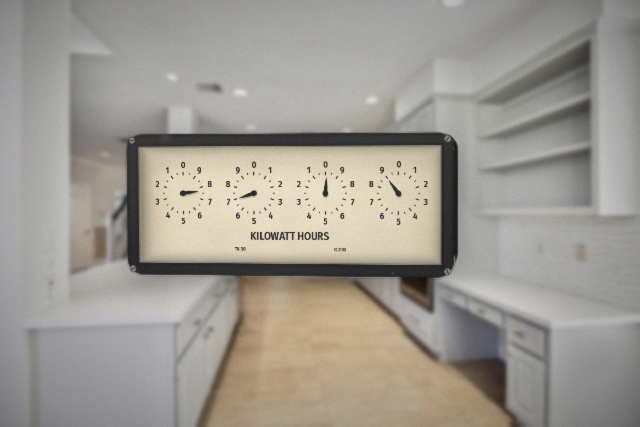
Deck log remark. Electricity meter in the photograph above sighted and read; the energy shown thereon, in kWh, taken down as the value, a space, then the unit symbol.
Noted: 7699 kWh
